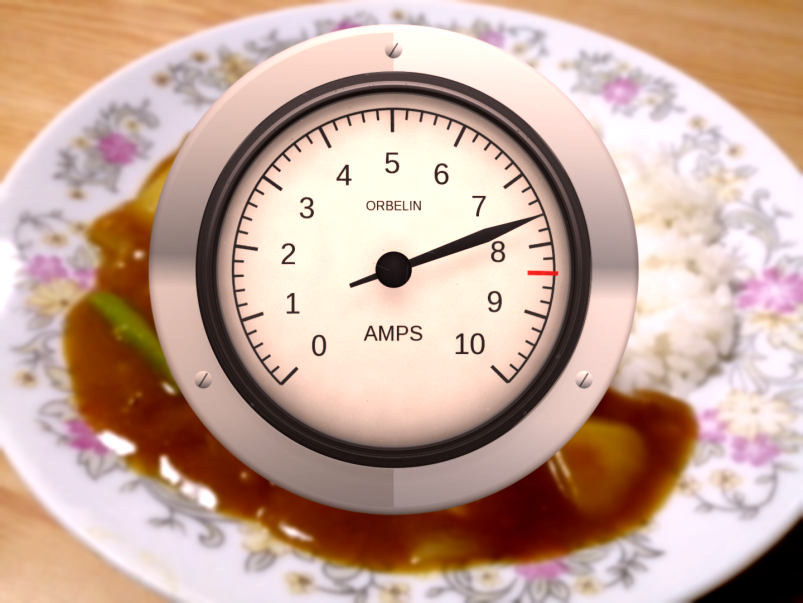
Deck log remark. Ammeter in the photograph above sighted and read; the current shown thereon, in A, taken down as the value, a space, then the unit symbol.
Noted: 7.6 A
